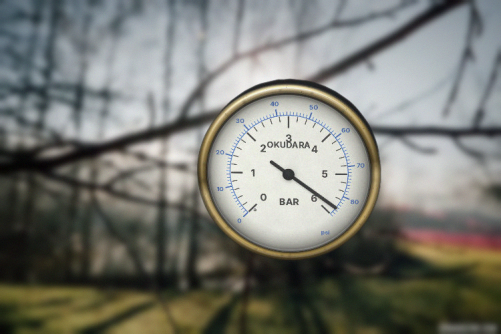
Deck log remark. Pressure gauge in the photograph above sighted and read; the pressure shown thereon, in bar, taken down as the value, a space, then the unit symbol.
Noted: 5.8 bar
